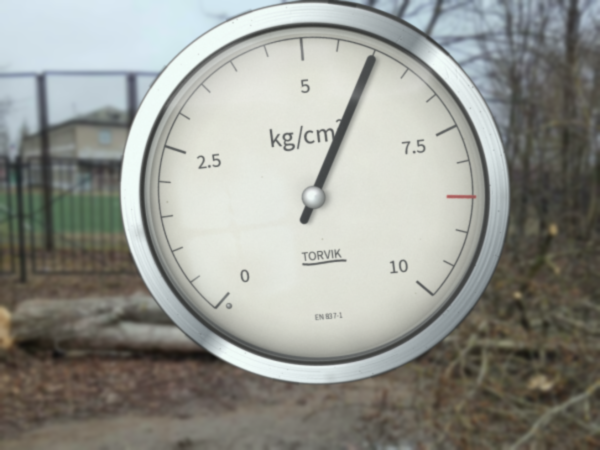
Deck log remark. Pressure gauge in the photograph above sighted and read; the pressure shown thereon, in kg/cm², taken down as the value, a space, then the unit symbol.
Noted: 6 kg/cm²
